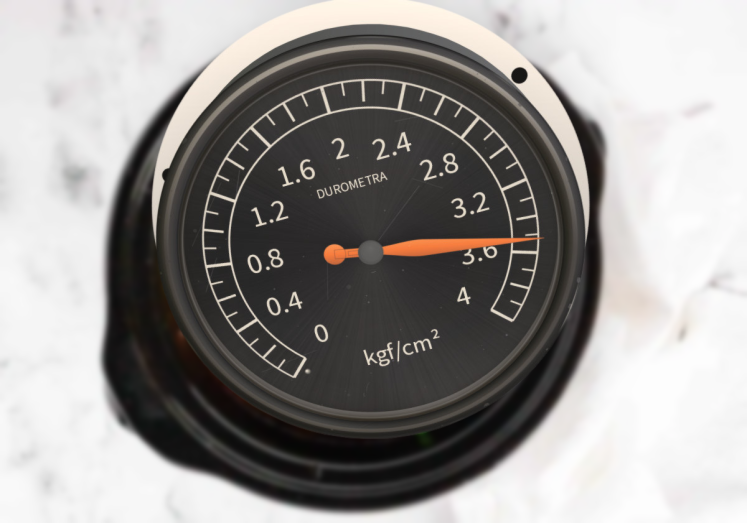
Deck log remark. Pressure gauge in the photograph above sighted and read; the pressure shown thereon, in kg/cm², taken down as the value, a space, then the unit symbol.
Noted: 3.5 kg/cm²
